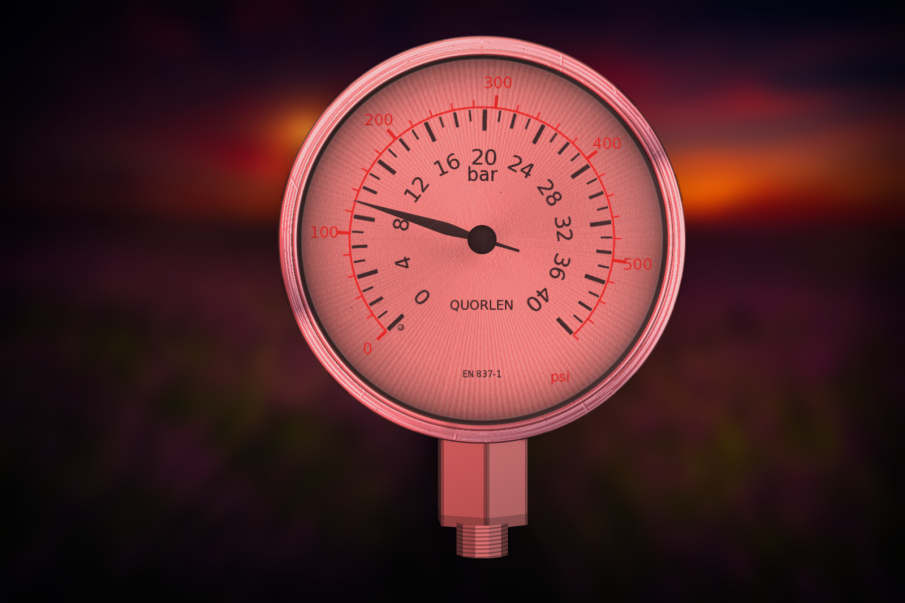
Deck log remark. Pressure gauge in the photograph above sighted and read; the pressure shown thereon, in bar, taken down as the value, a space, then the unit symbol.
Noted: 9 bar
